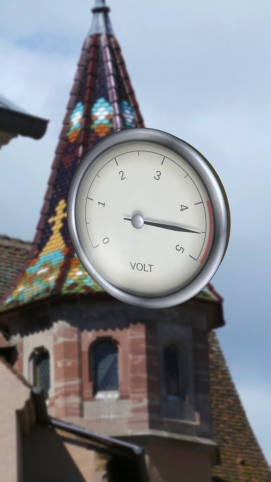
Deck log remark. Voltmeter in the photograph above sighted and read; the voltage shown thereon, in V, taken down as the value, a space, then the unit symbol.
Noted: 4.5 V
